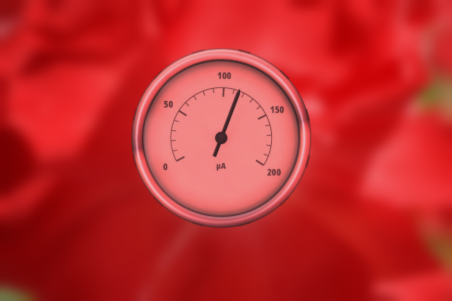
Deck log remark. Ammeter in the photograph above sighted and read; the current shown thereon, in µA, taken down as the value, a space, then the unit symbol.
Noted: 115 µA
